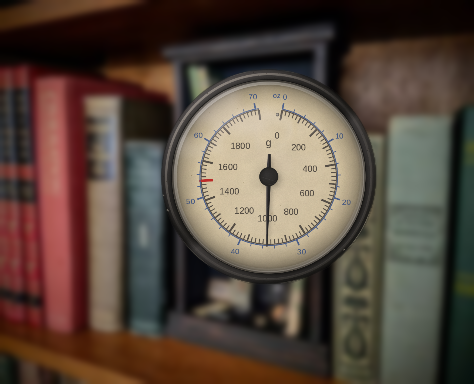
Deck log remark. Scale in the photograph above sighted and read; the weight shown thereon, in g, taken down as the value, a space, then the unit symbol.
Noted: 1000 g
